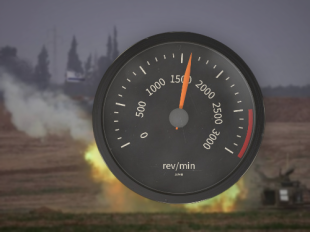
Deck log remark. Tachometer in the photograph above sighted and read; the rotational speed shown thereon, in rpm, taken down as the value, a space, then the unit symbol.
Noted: 1600 rpm
